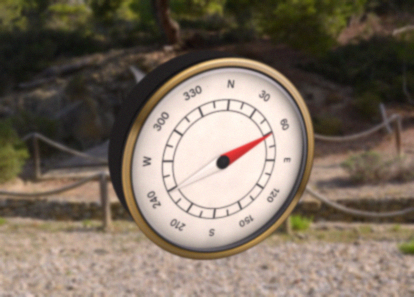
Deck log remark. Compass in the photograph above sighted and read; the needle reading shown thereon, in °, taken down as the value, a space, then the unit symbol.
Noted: 60 °
